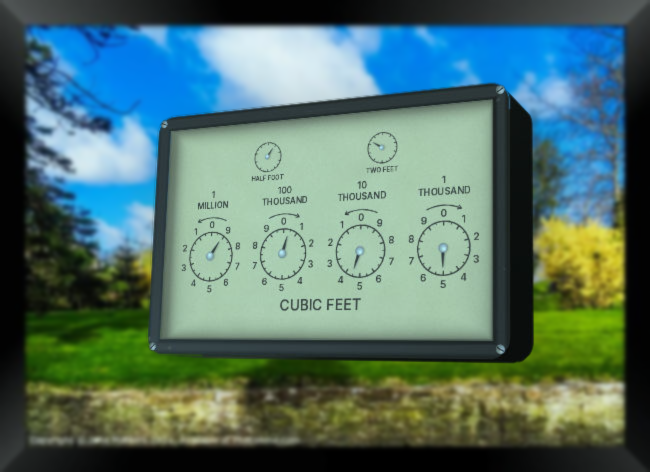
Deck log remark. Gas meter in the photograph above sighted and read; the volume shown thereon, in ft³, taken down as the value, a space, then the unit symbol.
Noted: 904500 ft³
